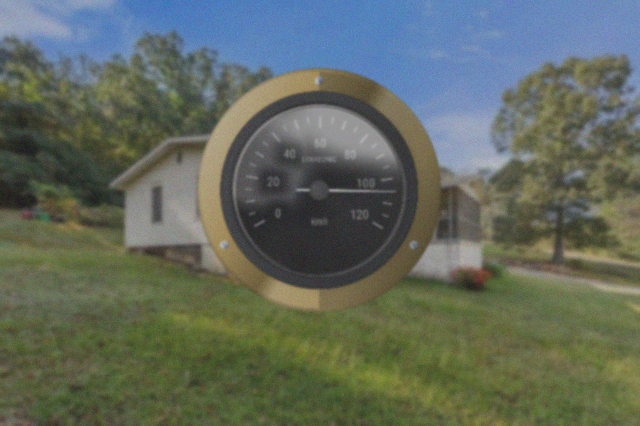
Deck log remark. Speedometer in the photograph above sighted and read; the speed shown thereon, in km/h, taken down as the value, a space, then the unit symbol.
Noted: 105 km/h
